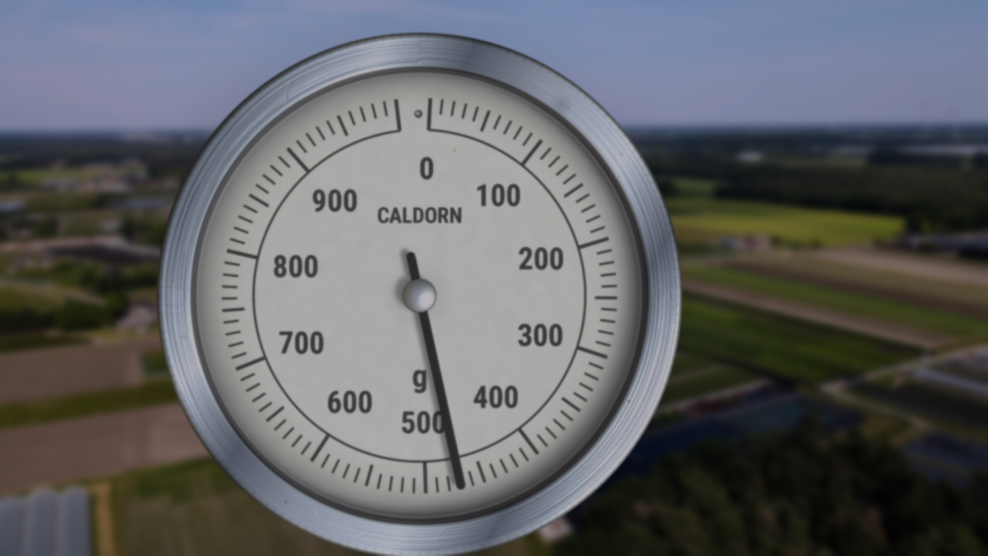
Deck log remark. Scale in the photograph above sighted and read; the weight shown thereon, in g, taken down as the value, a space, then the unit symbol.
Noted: 470 g
